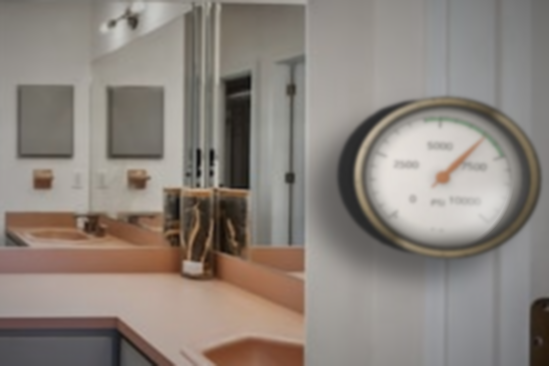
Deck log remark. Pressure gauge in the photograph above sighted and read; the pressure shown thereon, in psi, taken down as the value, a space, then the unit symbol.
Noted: 6500 psi
